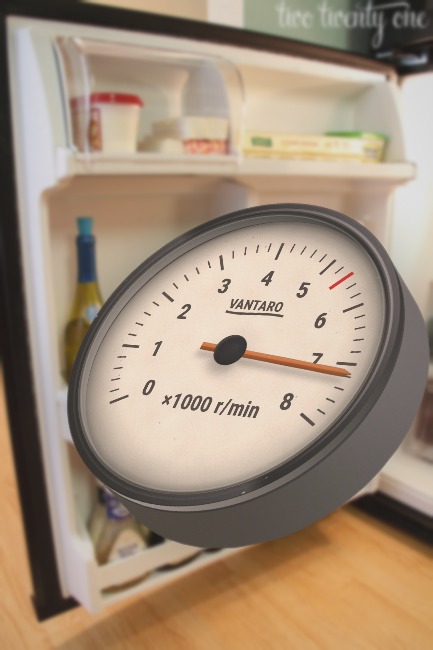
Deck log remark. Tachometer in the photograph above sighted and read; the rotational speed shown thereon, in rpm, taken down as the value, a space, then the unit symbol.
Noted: 7200 rpm
